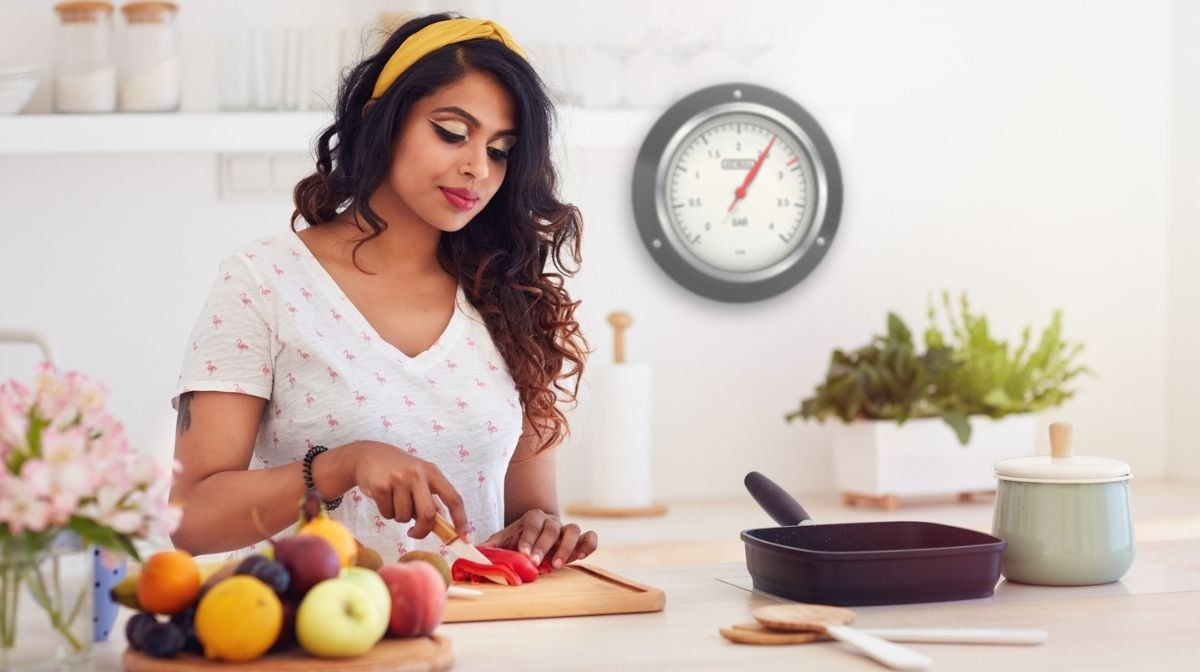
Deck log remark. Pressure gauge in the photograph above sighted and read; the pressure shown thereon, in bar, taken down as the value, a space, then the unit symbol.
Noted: 2.5 bar
